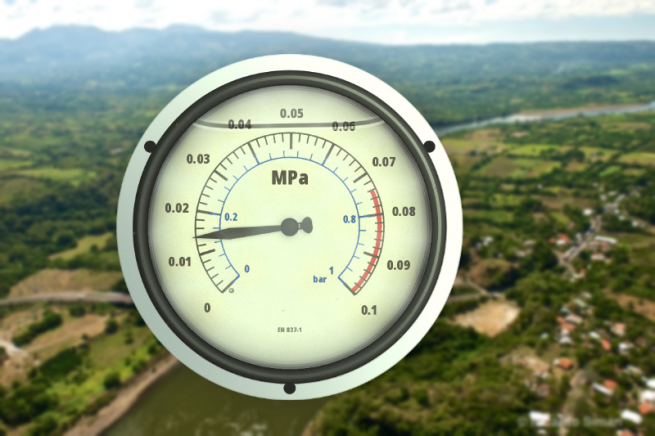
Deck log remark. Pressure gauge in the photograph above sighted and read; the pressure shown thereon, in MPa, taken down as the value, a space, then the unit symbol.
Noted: 0.014 MPa
